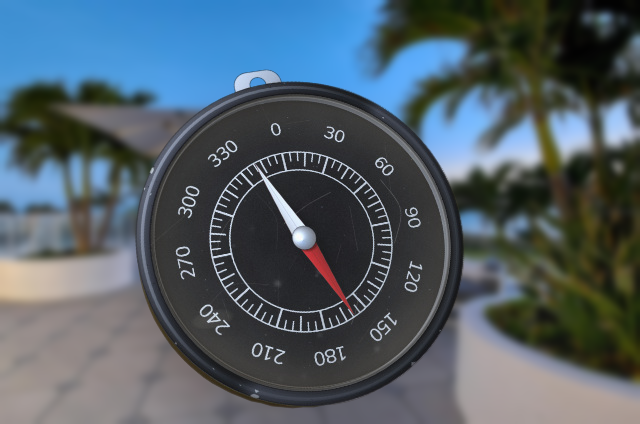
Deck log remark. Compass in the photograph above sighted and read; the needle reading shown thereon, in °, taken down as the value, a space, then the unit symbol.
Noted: 160 °
